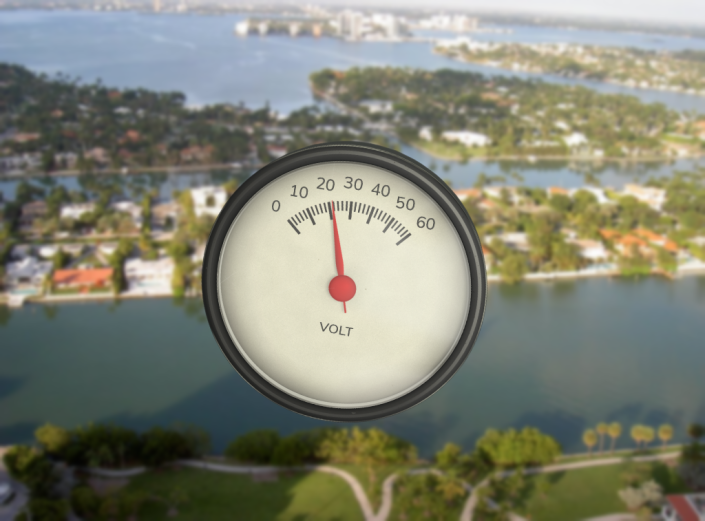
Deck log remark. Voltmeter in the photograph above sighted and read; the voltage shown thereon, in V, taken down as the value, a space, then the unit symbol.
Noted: 22 V
